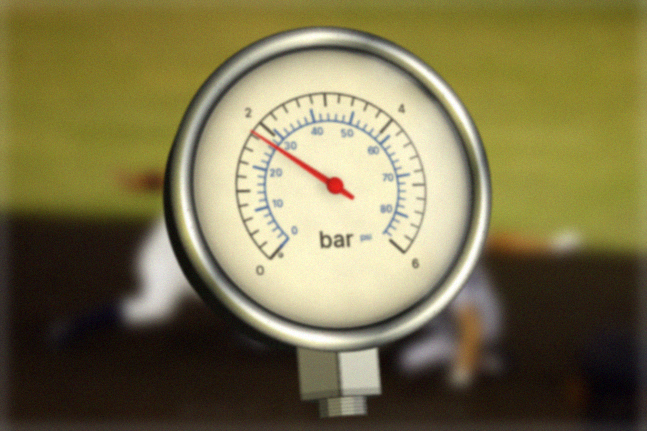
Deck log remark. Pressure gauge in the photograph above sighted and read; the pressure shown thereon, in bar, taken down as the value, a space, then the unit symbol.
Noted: 1.8 bar
